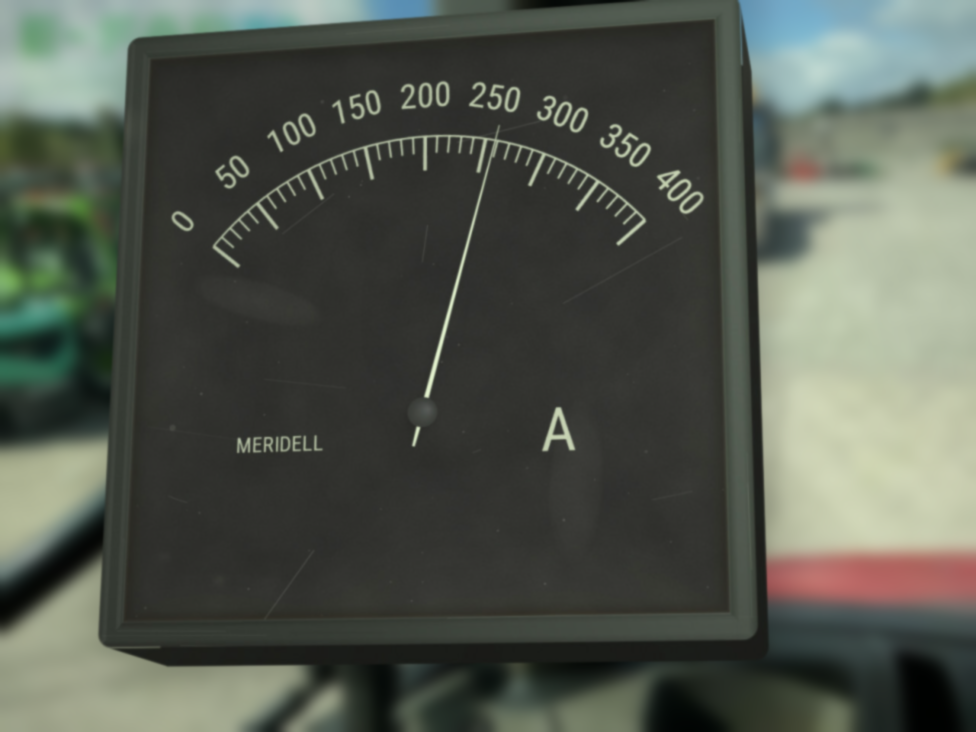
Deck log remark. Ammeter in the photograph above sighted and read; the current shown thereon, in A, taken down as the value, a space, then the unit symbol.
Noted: 260 A
